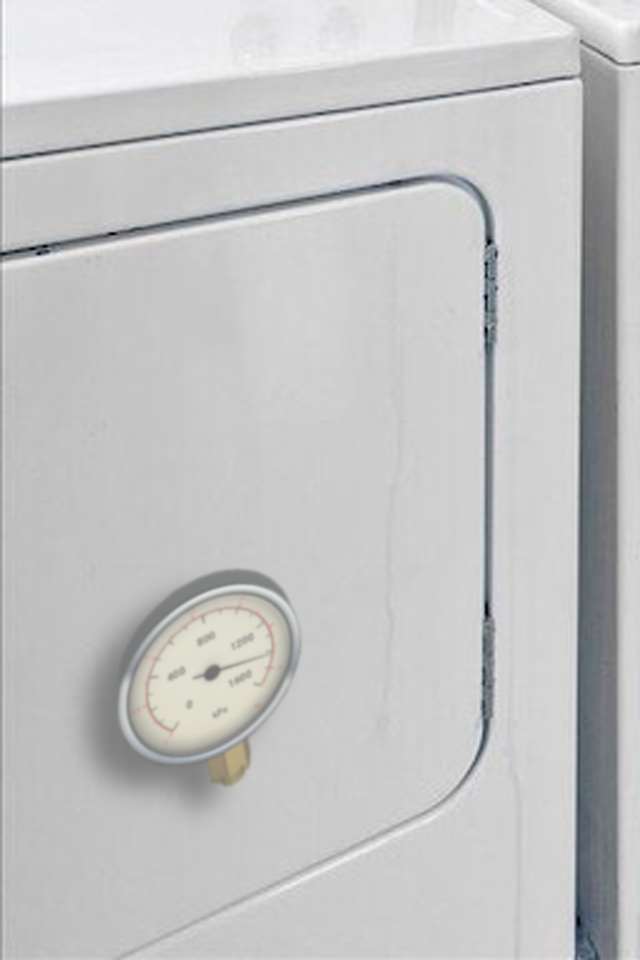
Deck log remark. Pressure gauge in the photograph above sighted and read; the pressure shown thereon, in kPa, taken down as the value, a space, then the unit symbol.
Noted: 1400 kPa
